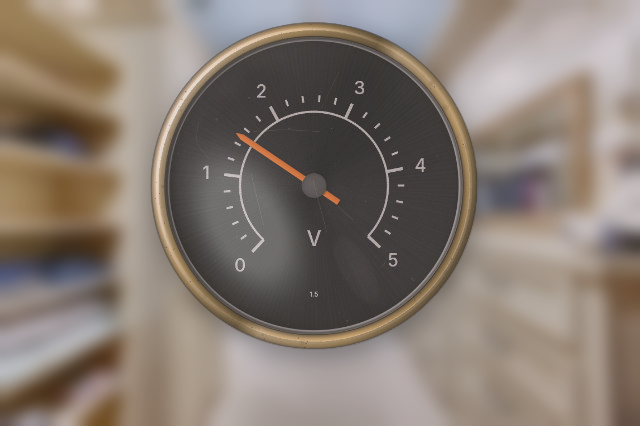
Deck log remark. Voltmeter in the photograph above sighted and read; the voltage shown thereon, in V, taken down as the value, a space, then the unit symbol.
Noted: 1.5 V
